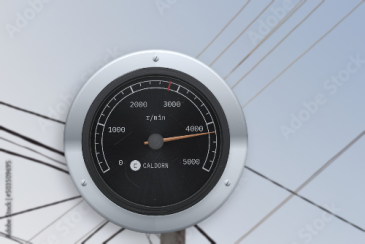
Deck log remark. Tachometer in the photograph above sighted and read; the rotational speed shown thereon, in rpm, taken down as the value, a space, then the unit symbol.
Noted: 4200 rpm
